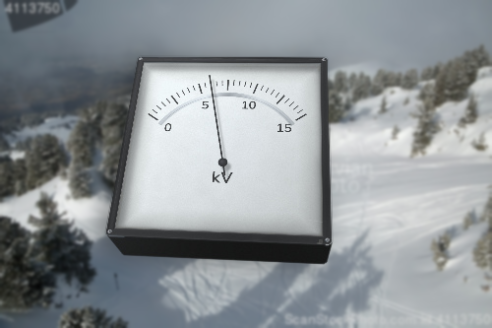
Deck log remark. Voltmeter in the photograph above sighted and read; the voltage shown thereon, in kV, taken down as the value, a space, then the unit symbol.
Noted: 6 kV
